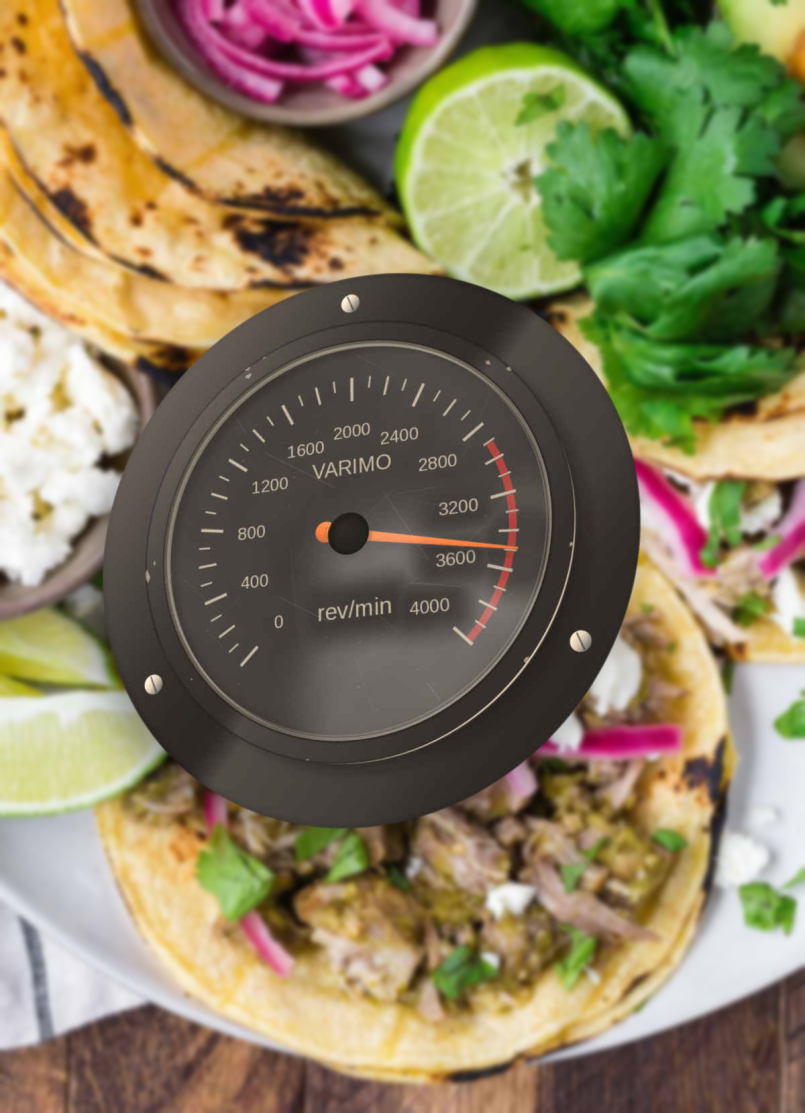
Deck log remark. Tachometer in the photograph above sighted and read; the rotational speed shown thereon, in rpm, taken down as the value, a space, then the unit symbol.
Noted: 3500 rpm
